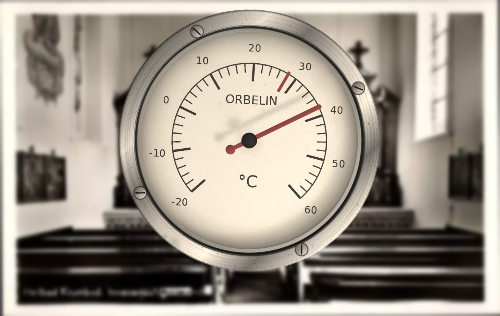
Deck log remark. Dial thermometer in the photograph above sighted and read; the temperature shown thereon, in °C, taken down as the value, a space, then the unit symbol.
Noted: 38 °C
